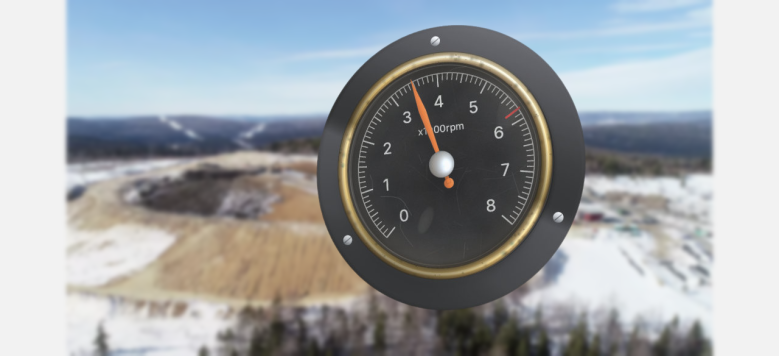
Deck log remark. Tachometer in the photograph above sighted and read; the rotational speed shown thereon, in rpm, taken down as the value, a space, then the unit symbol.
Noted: 3500 rpm
